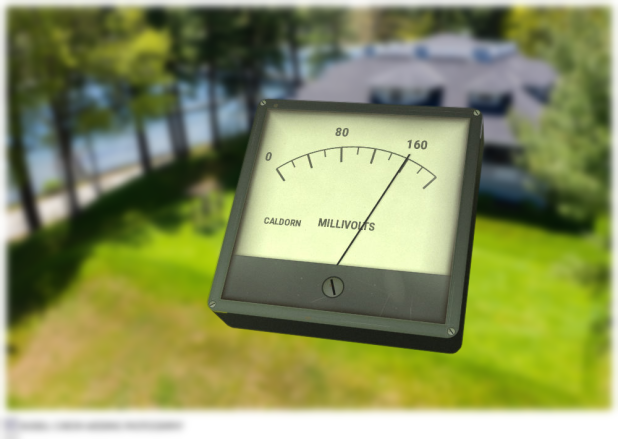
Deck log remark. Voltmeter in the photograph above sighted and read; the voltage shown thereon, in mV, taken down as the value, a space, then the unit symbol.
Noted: 160 mV
